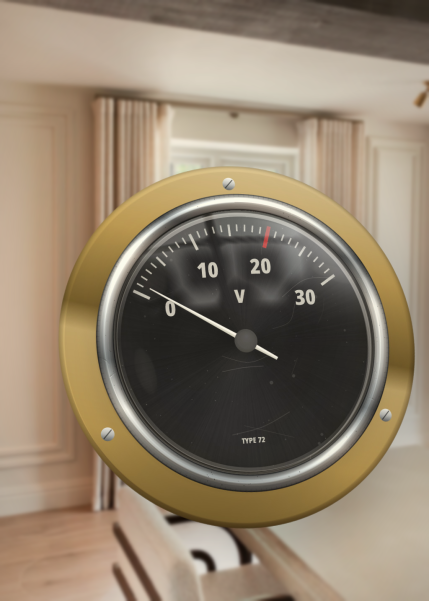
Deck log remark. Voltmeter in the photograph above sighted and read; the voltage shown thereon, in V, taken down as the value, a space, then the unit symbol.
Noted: 1 V
